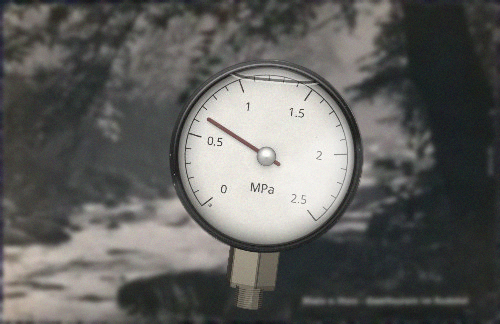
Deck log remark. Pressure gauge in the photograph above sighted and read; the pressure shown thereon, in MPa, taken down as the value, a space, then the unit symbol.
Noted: 0.65 MPa
